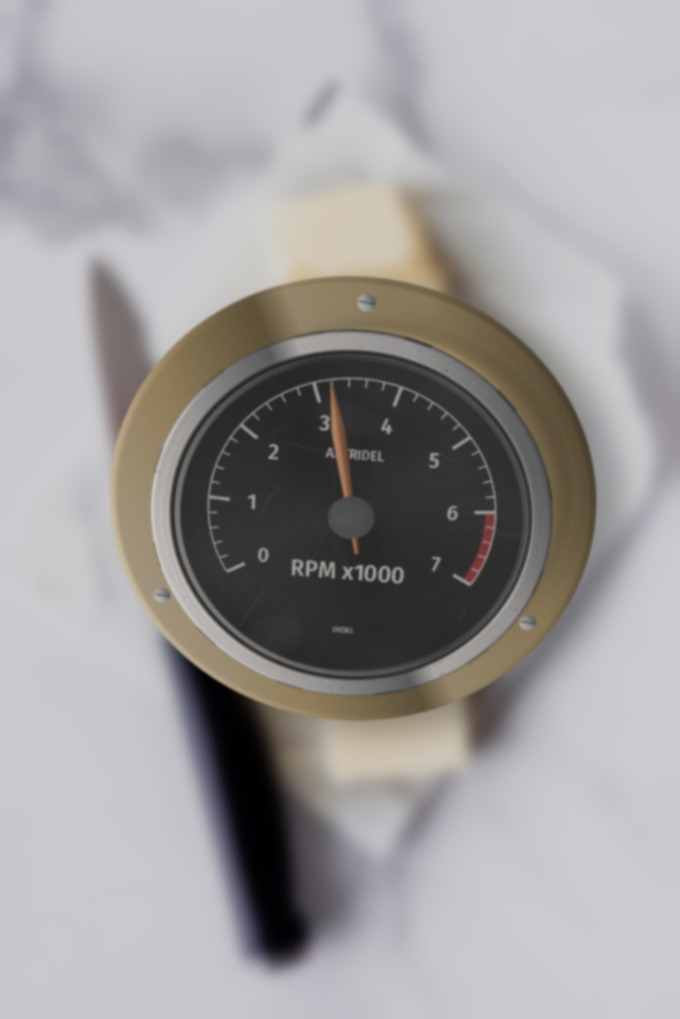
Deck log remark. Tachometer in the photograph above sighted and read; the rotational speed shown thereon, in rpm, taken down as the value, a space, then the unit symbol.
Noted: 3200 rpm
